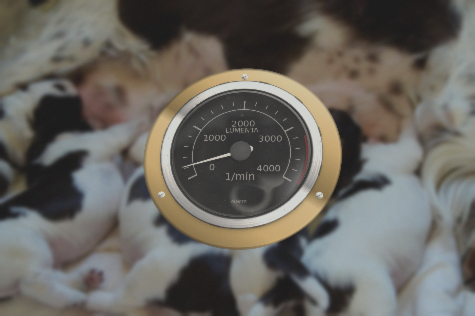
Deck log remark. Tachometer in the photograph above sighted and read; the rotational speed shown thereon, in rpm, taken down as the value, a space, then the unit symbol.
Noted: 200 rpm
